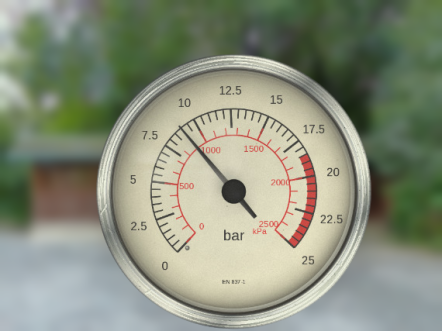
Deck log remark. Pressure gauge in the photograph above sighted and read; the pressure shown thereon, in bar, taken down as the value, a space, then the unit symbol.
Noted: 9 bar
